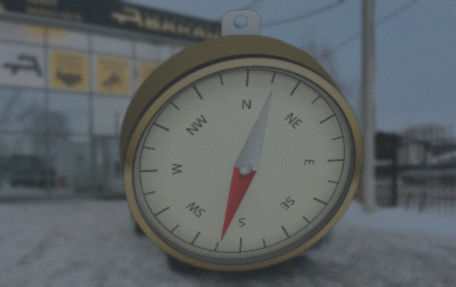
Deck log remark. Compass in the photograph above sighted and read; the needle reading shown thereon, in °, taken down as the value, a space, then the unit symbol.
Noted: 195 °
